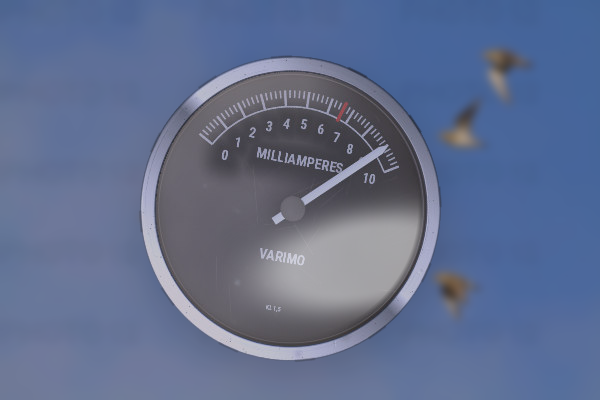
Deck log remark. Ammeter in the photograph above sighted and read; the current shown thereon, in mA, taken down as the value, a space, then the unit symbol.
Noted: 9 mA
